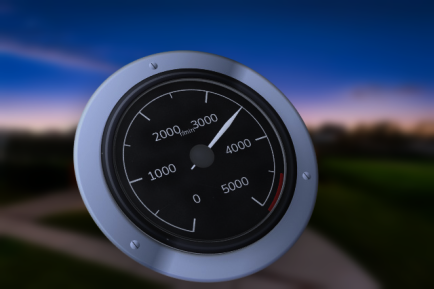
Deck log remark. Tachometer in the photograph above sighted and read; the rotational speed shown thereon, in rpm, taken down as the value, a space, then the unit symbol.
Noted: 3500 rpm
